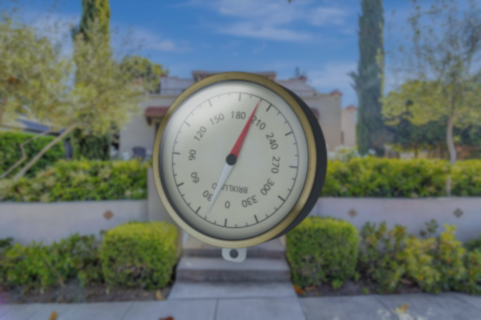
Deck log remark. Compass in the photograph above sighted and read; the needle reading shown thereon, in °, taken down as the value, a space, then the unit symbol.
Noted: 200 °
